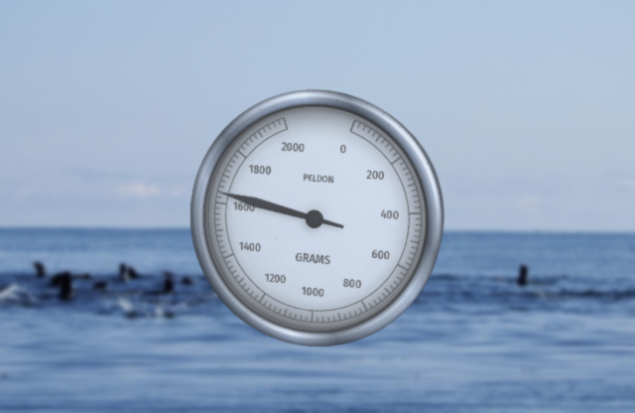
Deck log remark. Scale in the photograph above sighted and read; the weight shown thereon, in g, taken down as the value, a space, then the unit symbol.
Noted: 1640 g
